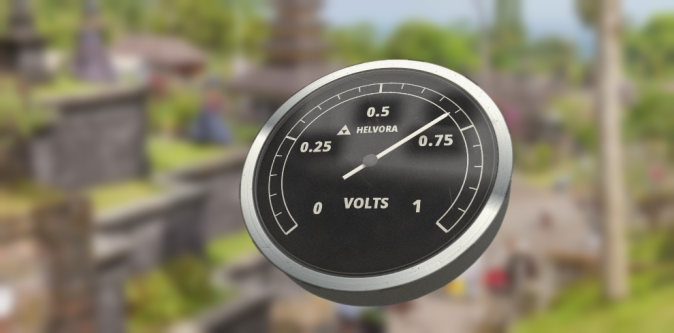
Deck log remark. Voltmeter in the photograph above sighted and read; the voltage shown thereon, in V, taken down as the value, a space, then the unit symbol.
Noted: 0.7 V
